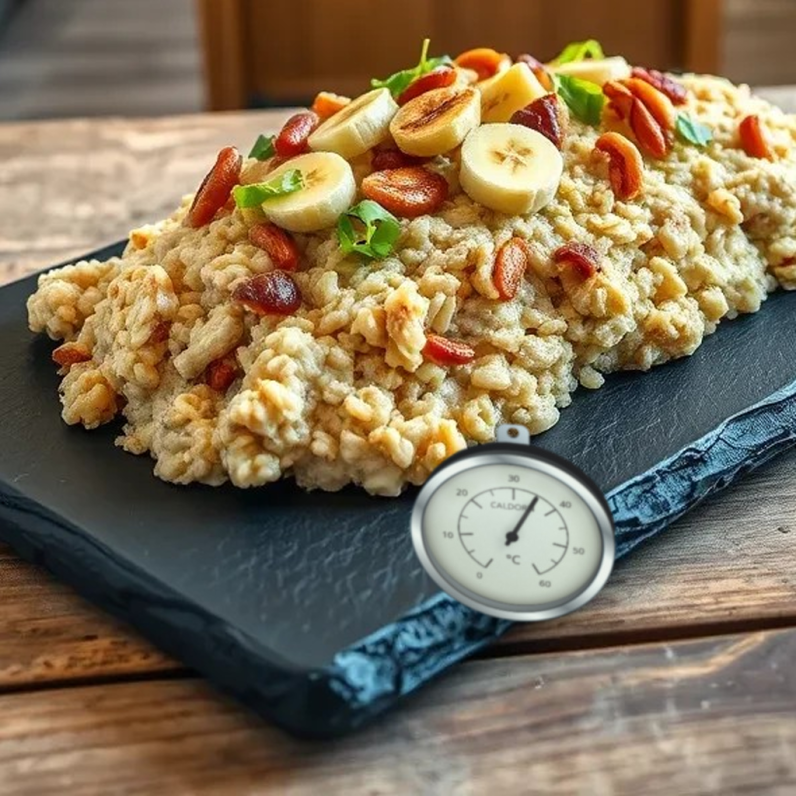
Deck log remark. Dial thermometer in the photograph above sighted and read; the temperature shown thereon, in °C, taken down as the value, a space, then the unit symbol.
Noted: 35 °C
